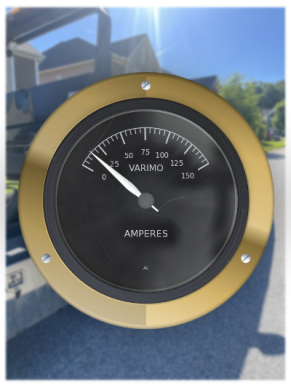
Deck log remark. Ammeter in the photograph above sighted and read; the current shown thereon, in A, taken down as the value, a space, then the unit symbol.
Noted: 15 A
